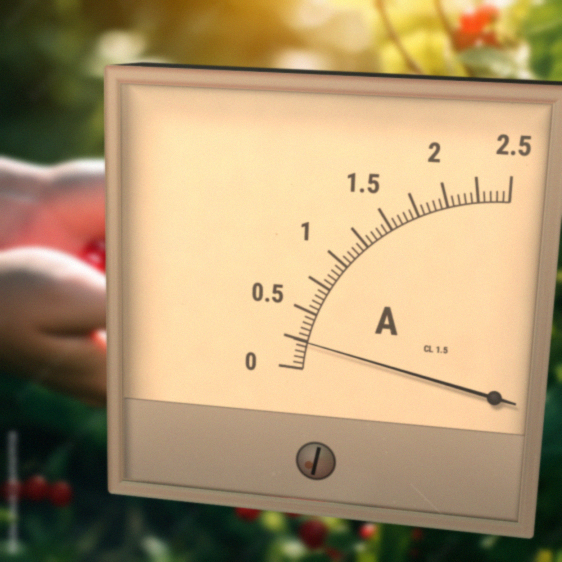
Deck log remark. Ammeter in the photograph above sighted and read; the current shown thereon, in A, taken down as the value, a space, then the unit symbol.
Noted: 0.25 A
